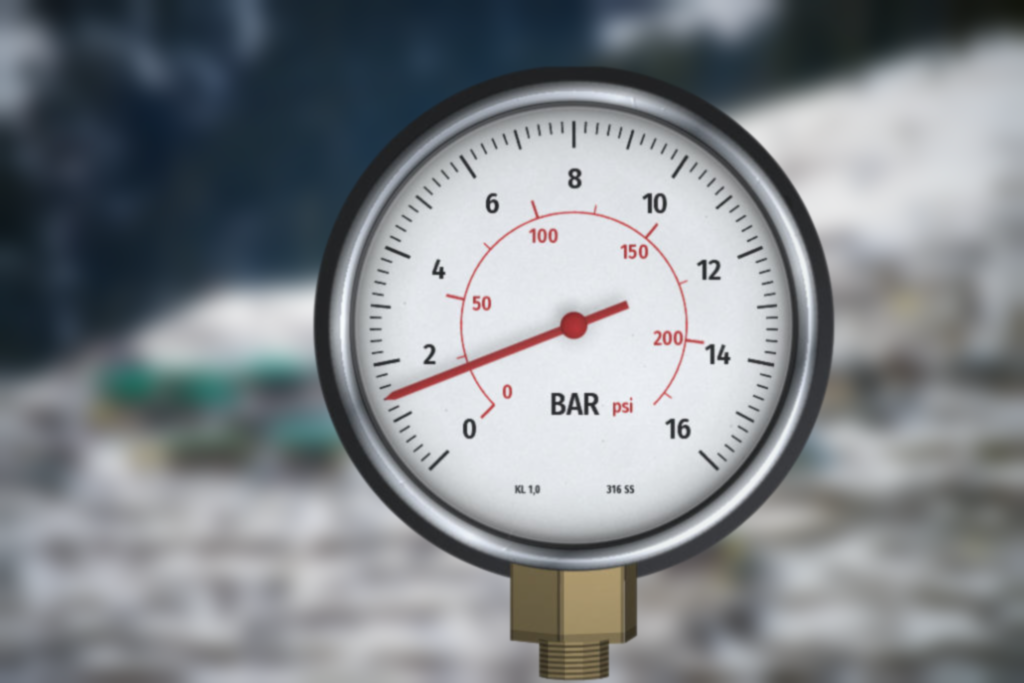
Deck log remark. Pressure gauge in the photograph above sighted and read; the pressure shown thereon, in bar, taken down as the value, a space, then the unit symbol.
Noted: 1.4 bar
